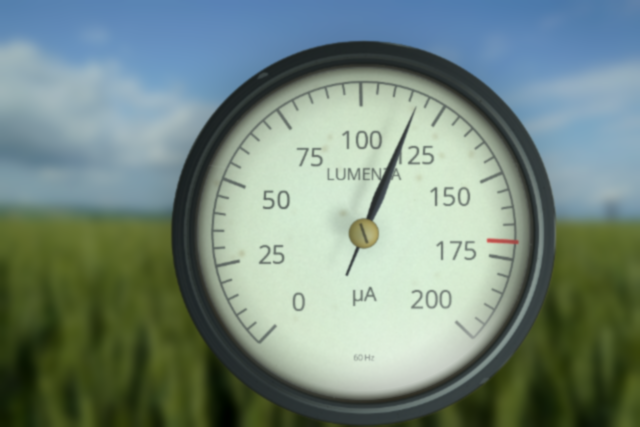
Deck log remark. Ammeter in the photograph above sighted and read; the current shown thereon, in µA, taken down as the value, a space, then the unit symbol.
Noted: 117.5 µA
